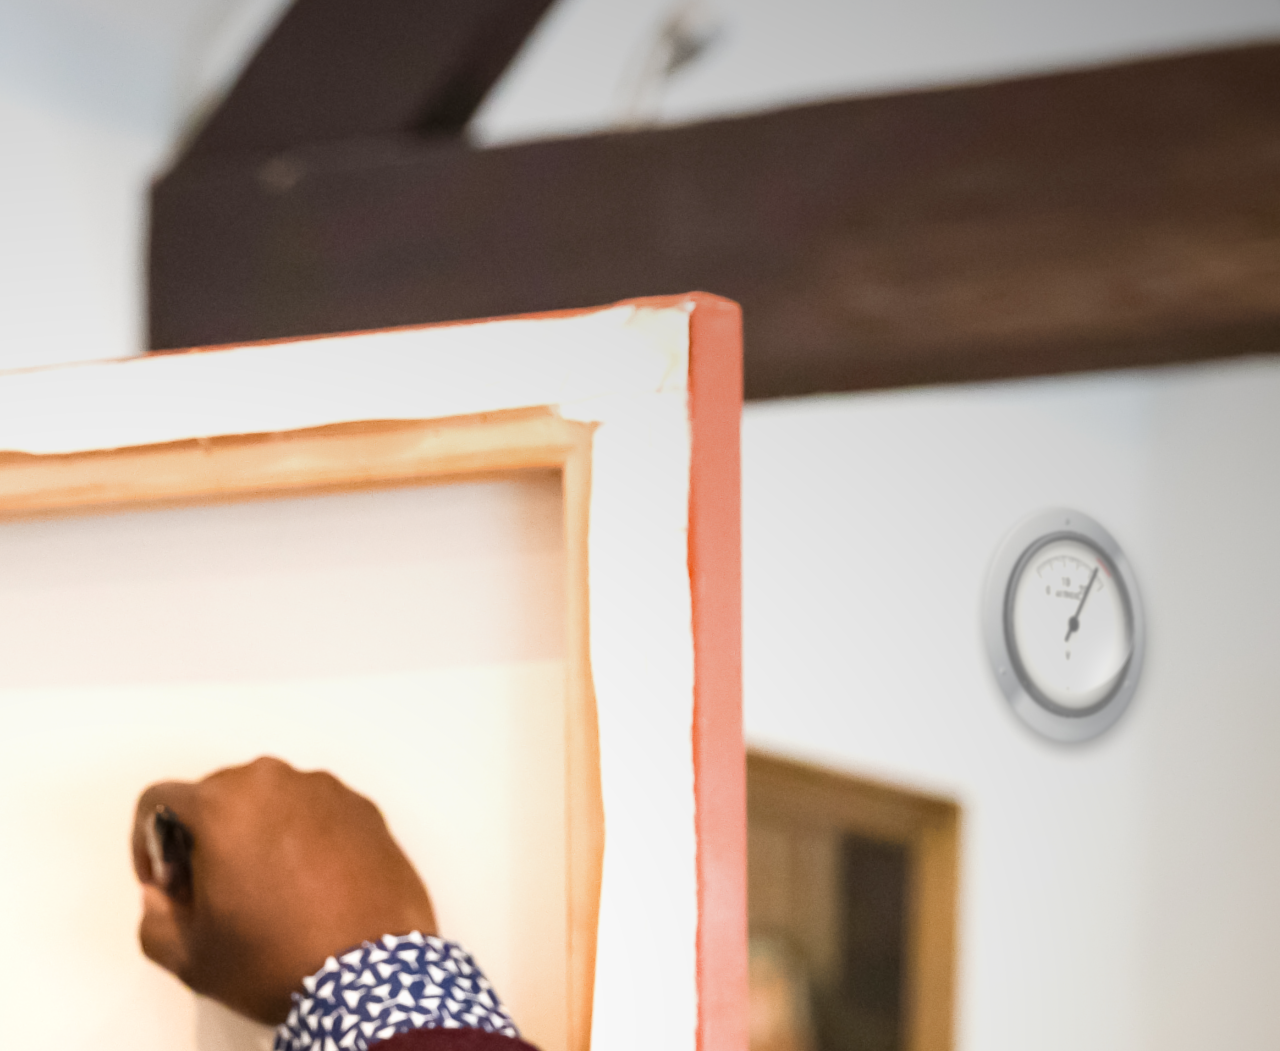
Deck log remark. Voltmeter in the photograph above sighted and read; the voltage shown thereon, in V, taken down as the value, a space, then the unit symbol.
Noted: 20 V
